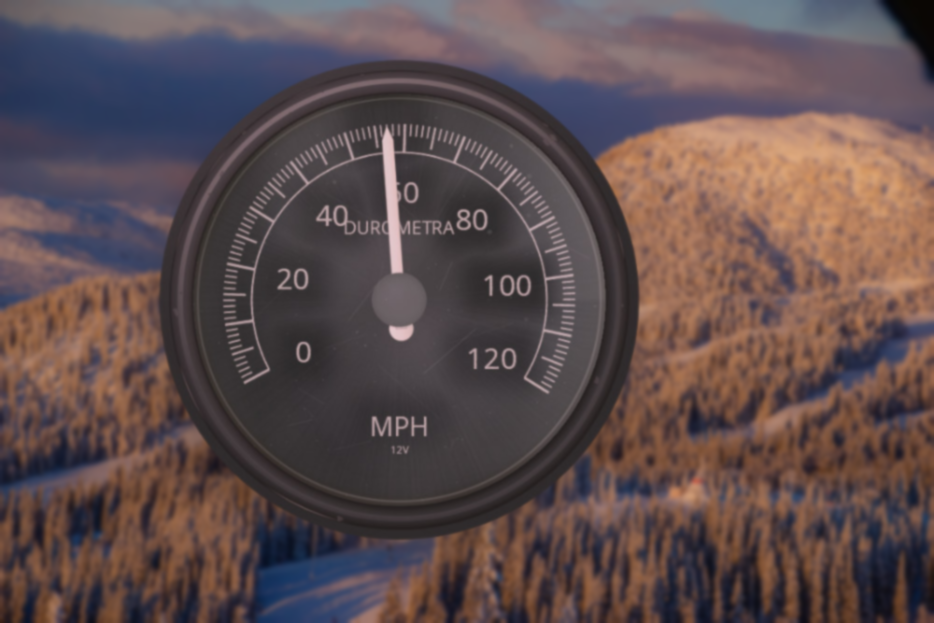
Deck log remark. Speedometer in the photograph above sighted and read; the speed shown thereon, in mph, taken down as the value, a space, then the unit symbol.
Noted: 57 mph
